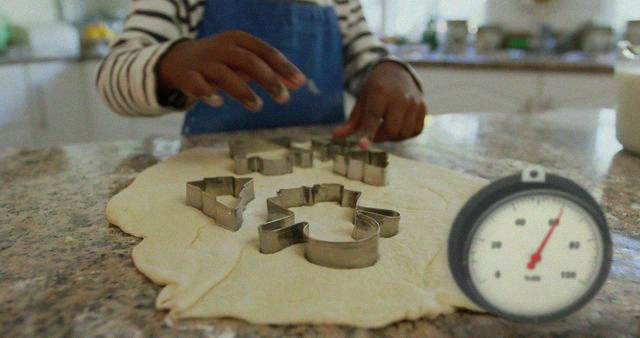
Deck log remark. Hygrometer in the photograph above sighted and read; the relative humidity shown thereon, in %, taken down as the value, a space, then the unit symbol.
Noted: 60 %
